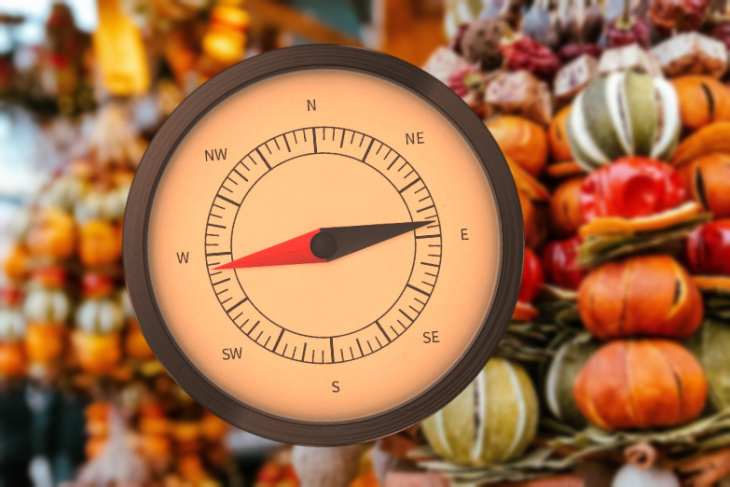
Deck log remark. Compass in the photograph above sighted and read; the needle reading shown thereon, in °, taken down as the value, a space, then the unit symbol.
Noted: 262.5 °
